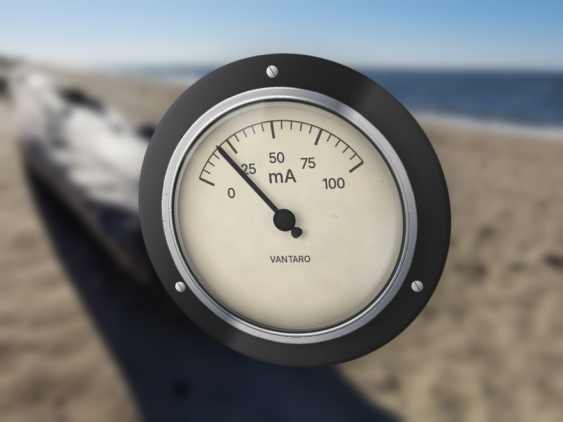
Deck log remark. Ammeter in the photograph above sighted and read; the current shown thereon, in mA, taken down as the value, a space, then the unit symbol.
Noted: 20 mA
